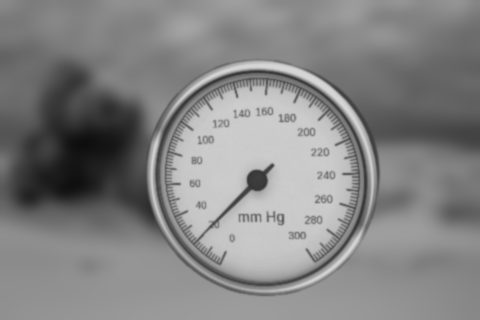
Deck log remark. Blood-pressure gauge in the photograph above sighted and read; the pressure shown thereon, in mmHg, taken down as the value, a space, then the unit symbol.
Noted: 20 mmHg
